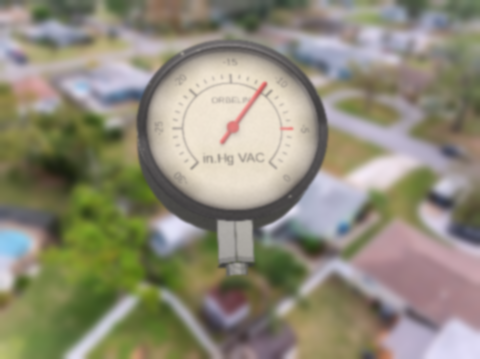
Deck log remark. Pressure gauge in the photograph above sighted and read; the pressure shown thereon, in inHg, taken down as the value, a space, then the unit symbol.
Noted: -11 inHg
